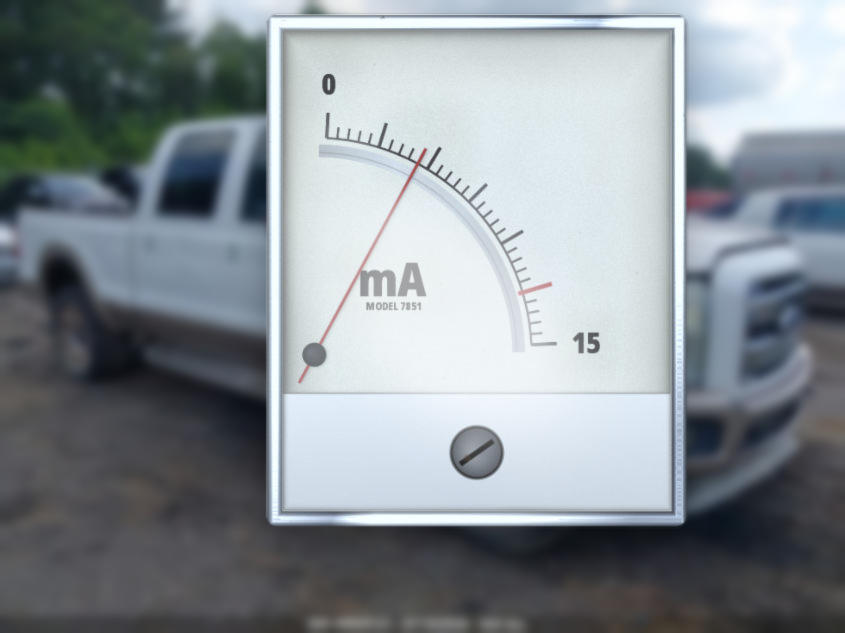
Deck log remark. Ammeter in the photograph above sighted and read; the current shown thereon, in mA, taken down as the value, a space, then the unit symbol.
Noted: 4.5 mA
